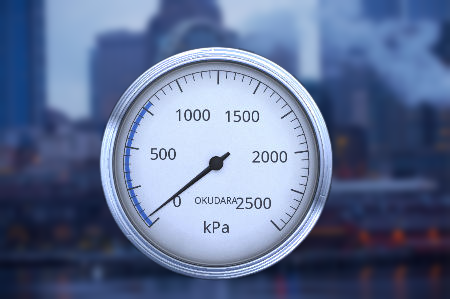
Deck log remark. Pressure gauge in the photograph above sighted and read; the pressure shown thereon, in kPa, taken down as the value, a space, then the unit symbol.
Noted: 50 kPa
